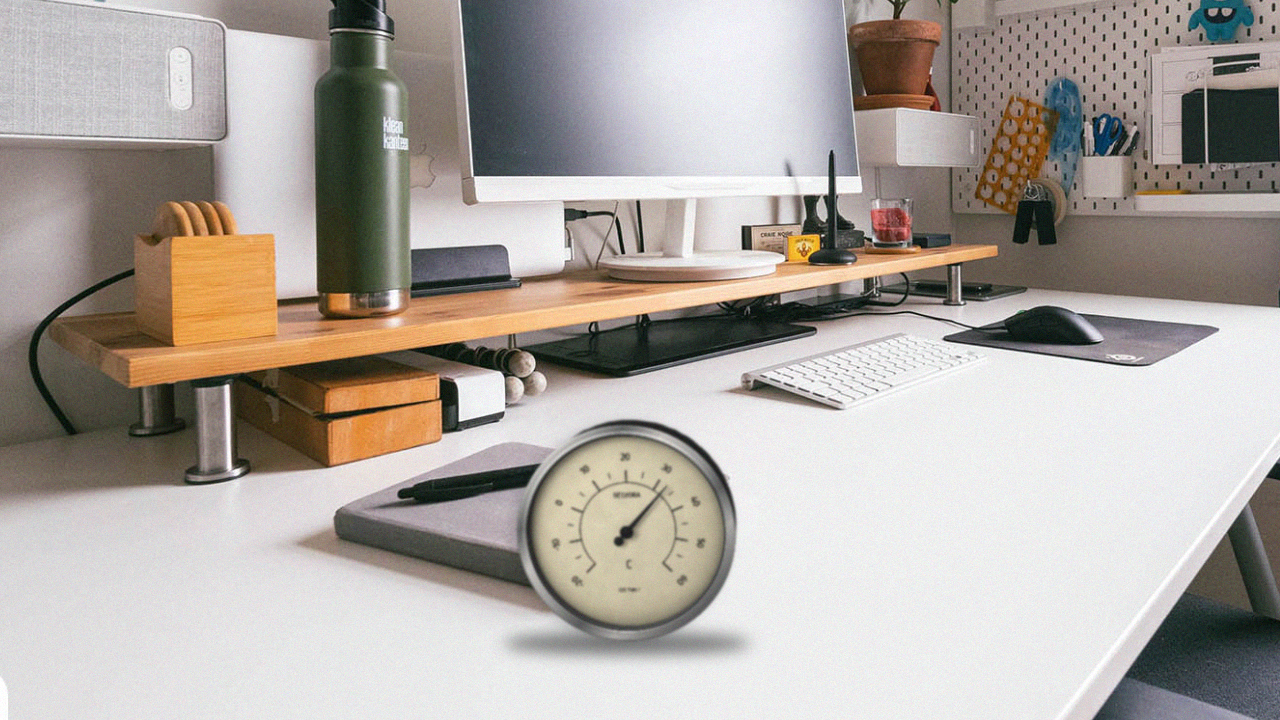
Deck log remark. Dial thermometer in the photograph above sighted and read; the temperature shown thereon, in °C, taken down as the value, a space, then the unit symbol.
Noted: 32.5 °C
